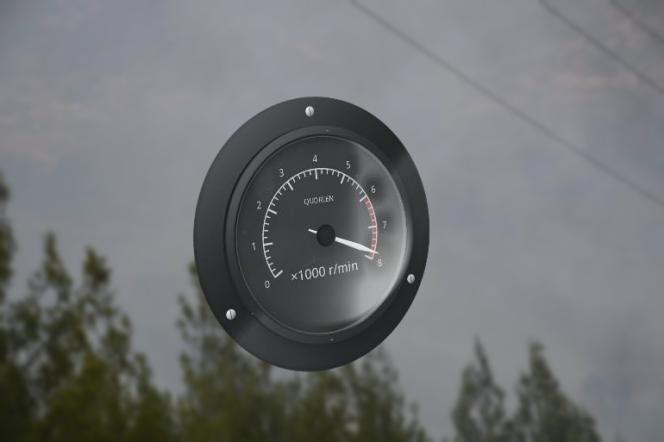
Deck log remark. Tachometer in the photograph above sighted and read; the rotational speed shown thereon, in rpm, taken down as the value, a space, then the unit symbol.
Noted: 7800 rpm
